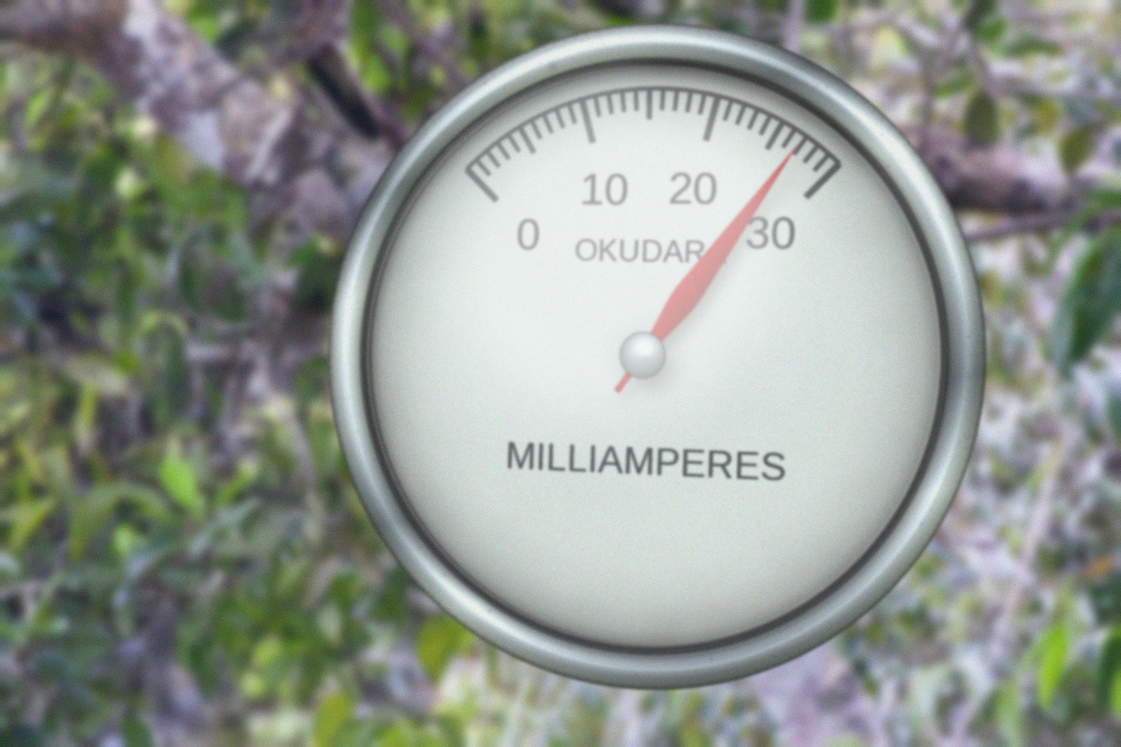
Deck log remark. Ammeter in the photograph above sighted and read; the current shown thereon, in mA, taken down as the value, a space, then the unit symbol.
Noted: 27 mA
